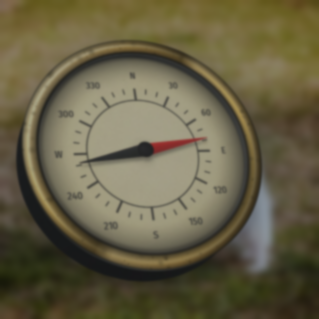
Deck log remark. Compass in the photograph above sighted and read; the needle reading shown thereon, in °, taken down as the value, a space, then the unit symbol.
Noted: 80 °
